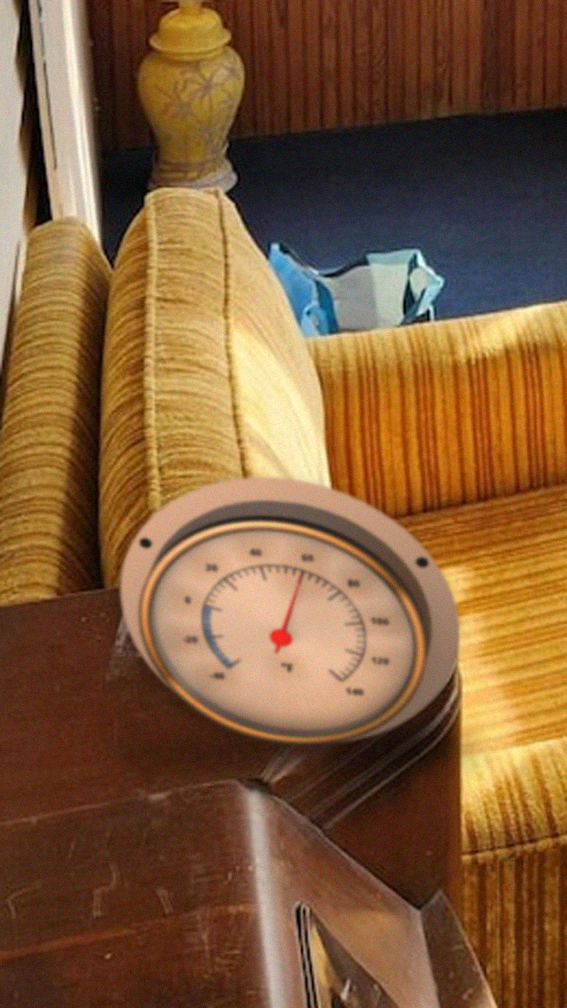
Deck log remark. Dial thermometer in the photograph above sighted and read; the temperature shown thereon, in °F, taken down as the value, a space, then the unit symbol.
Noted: 60 °F
